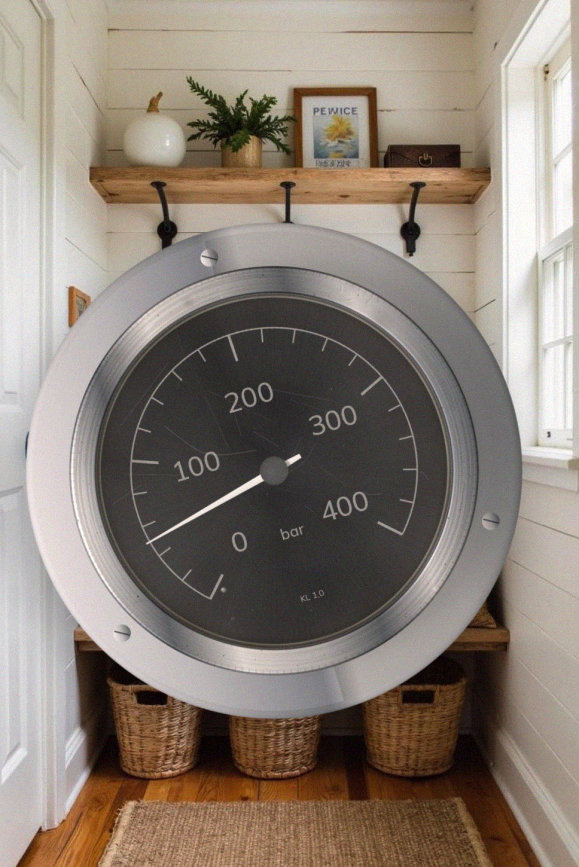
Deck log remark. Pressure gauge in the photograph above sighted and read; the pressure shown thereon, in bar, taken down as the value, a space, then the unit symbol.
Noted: 50 bar
